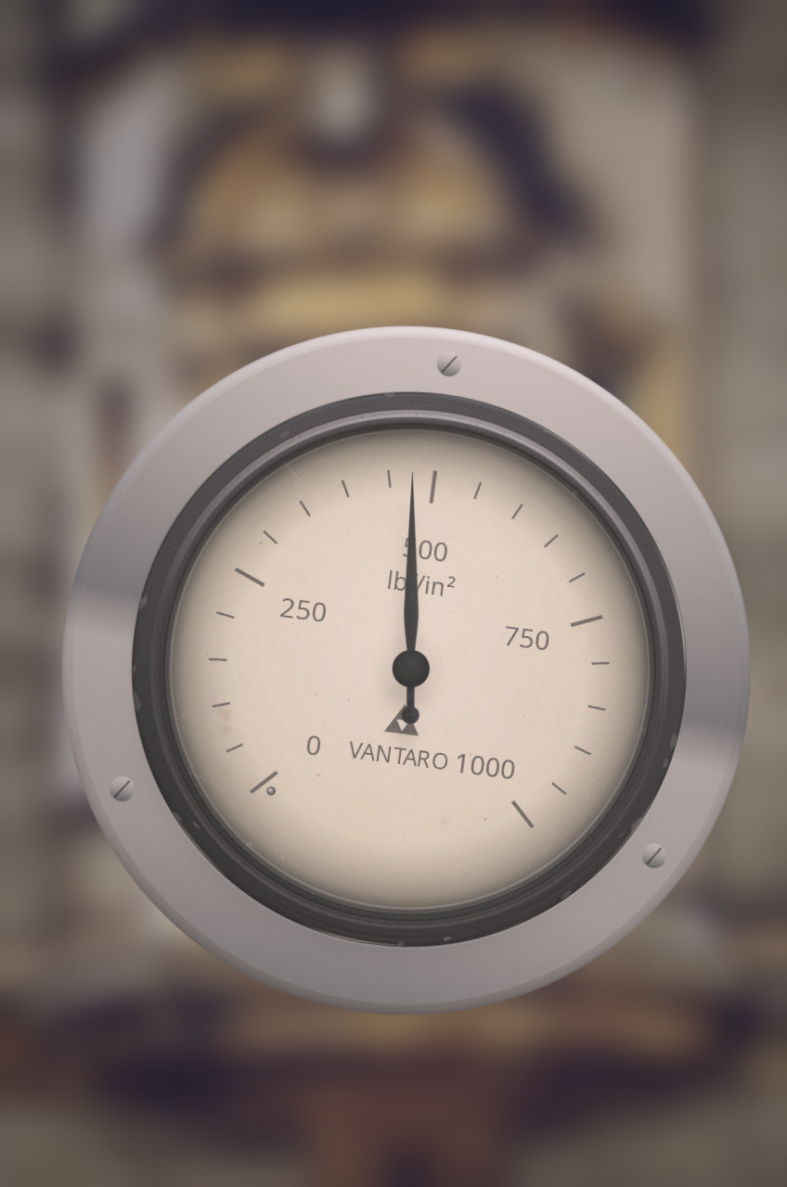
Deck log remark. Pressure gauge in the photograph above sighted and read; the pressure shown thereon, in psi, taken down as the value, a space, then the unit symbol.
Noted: 475 psi
